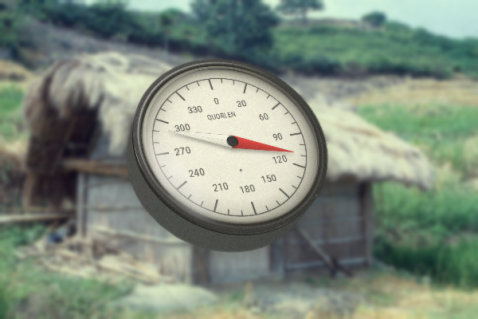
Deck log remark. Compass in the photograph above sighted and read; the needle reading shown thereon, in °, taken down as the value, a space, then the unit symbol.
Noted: 110 °
